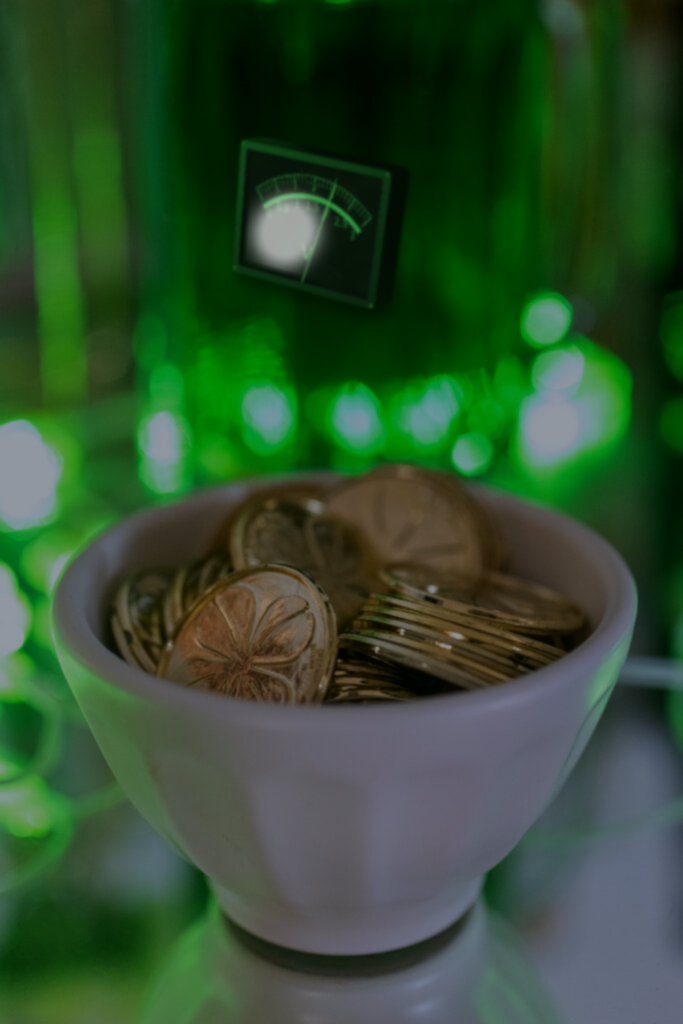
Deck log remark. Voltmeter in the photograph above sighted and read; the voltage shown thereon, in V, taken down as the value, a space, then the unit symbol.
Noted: 2 V
